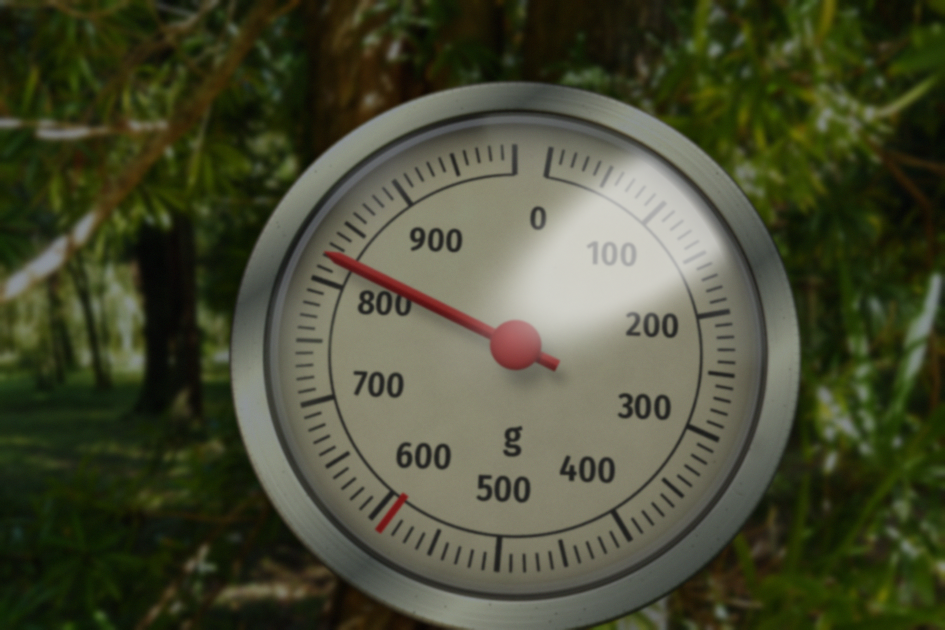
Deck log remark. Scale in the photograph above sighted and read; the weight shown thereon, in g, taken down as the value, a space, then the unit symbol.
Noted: 820 g
